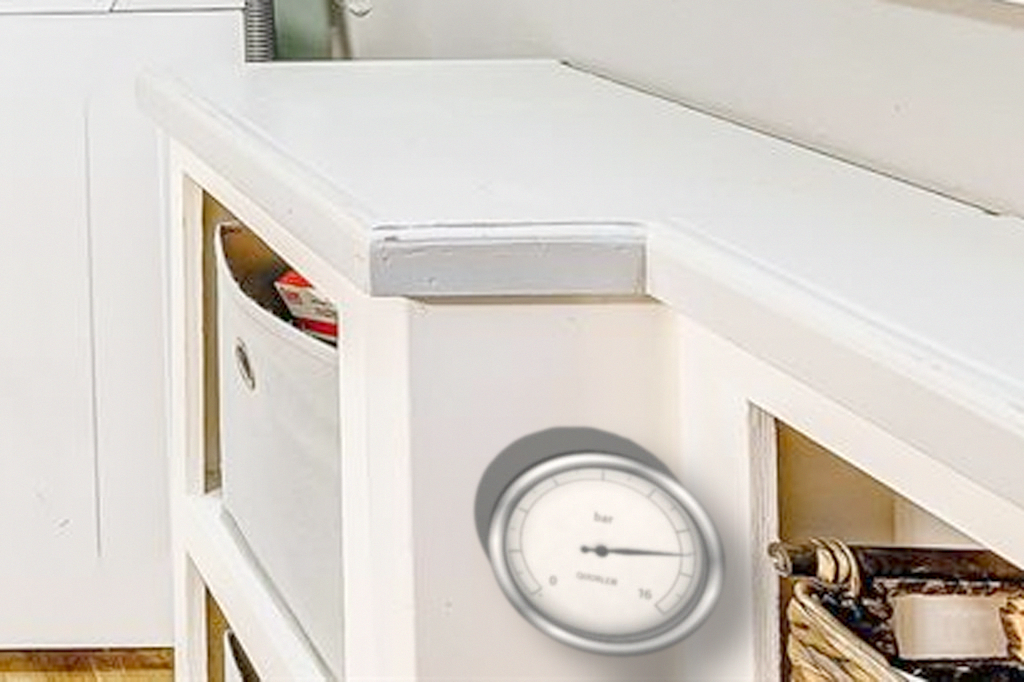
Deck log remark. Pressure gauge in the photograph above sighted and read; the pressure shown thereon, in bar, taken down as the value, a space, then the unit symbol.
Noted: 13 bar
